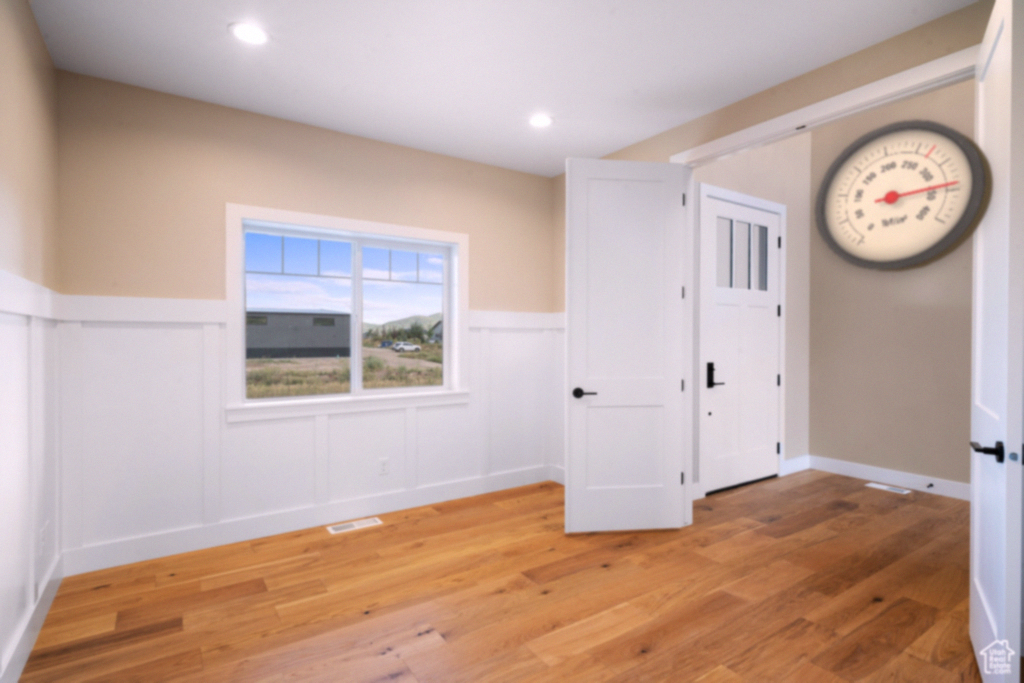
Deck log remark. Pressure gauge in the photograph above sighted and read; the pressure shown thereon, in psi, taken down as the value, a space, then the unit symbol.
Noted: 340 psi
